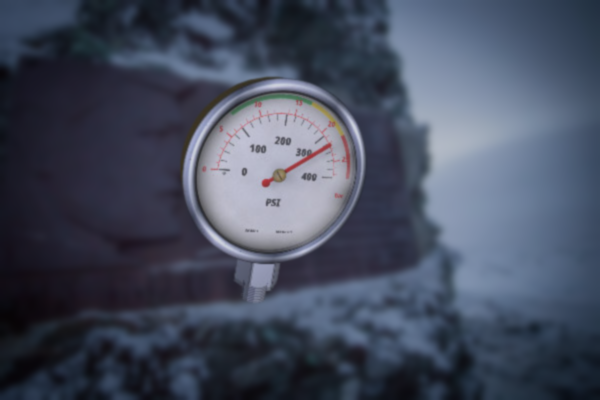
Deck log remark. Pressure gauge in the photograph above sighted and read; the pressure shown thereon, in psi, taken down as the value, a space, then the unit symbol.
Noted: 320 psi
